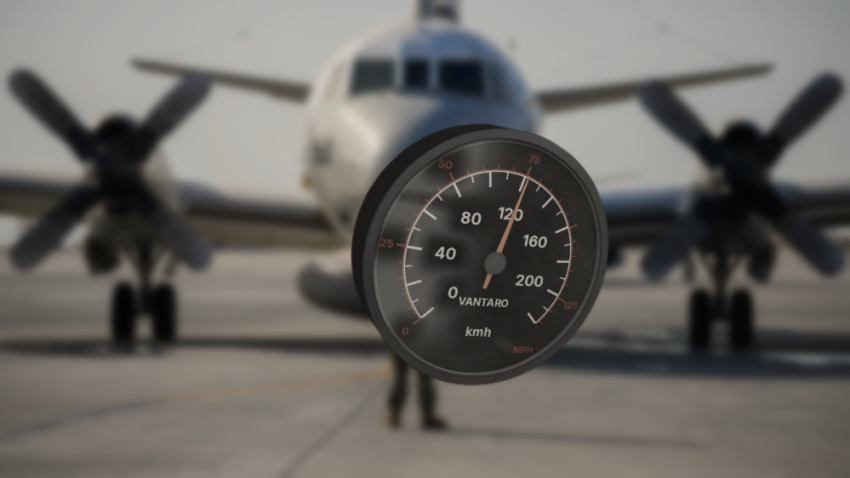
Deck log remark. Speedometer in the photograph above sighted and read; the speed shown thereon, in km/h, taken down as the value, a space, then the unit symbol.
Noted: 120 km/h
